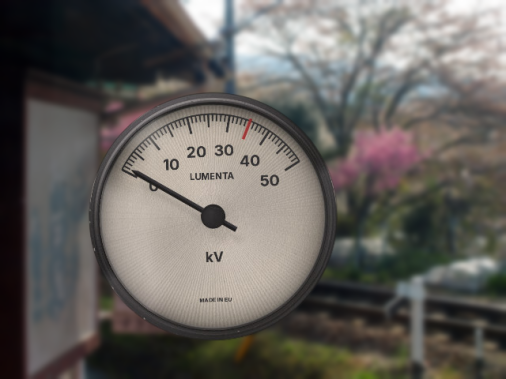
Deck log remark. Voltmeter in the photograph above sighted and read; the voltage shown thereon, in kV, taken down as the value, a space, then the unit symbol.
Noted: 1 kV
